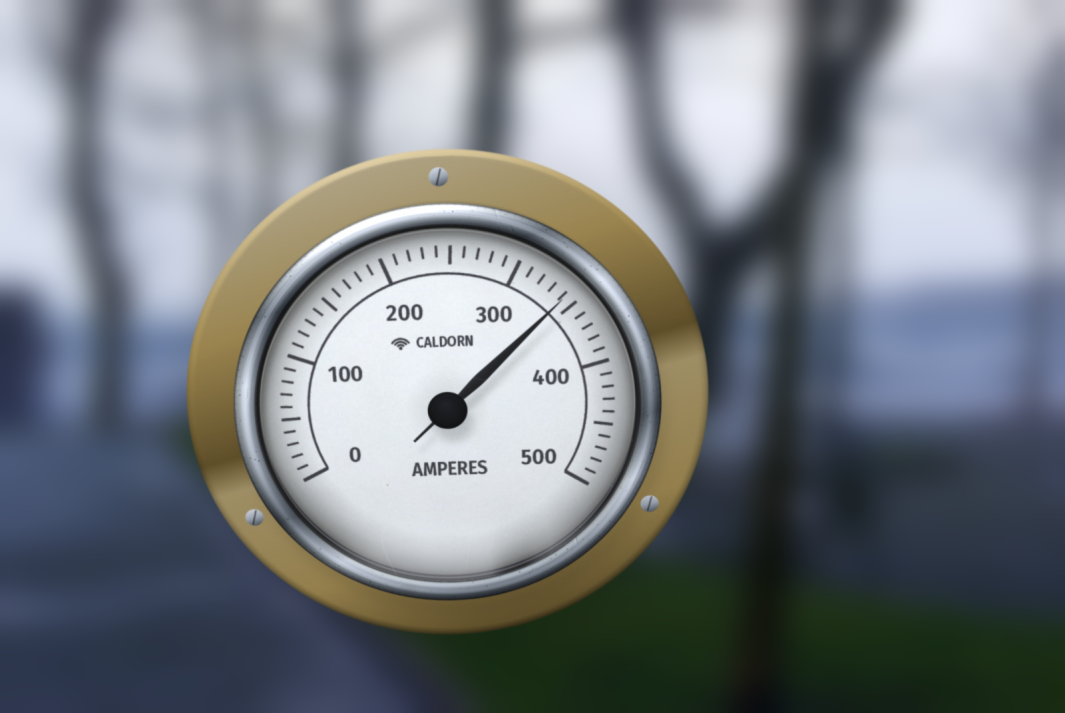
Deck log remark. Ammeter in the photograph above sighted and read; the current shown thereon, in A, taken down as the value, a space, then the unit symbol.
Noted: 340 A
